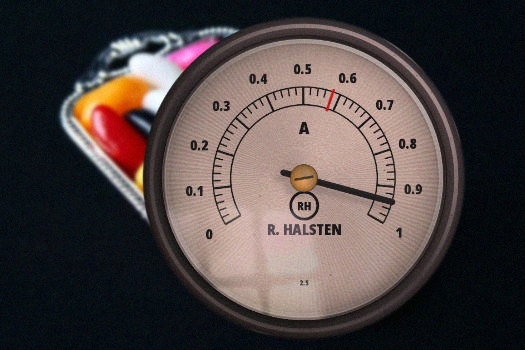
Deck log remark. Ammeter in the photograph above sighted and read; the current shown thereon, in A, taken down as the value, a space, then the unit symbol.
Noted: 0.94 A
